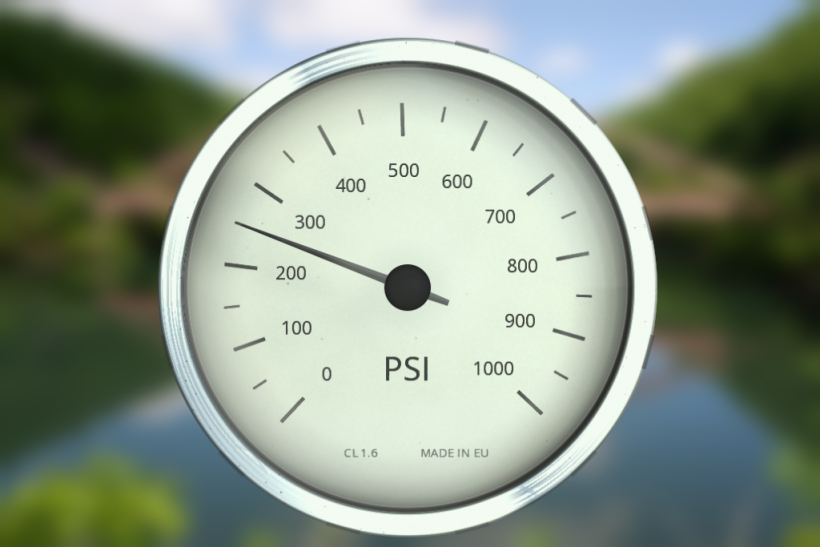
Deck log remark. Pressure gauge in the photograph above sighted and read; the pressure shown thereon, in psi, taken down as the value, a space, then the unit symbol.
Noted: 250 psi
